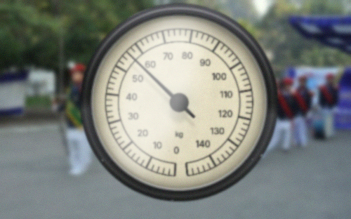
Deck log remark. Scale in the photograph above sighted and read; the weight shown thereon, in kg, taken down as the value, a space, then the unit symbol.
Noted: 56 kg
